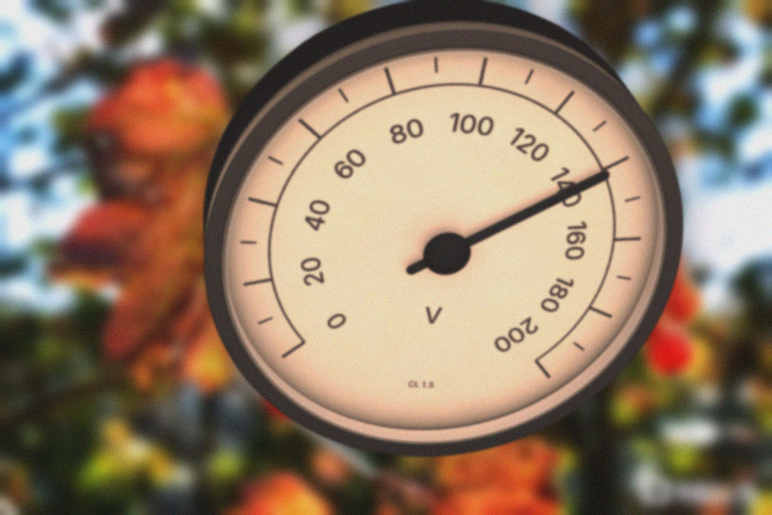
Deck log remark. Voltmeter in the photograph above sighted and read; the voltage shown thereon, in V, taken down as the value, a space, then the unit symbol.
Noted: 140 V
